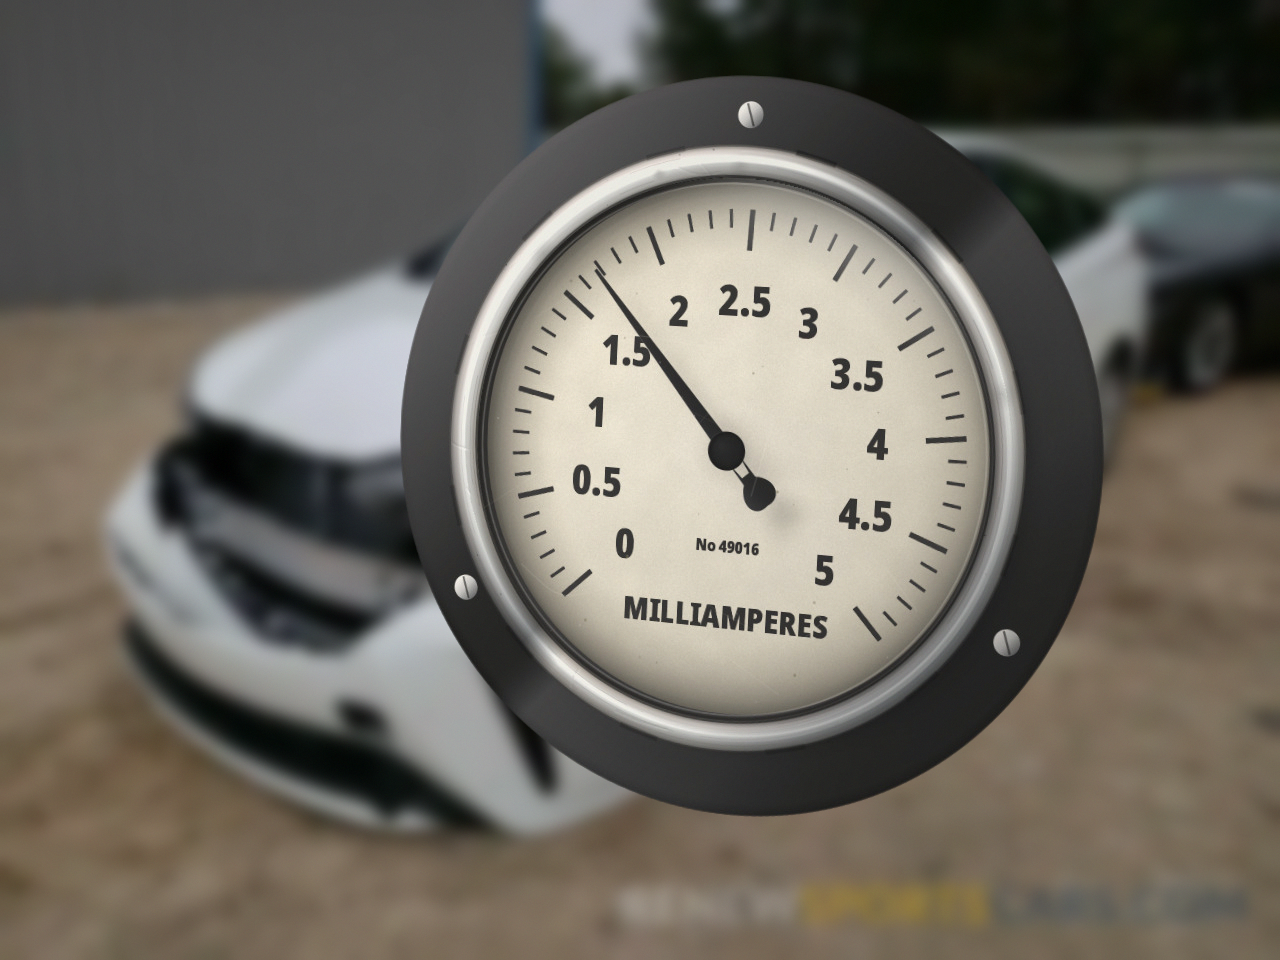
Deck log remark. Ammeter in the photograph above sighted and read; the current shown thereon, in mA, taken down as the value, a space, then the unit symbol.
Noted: 1.7 mA
